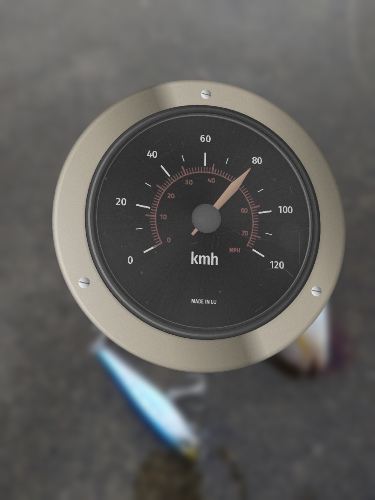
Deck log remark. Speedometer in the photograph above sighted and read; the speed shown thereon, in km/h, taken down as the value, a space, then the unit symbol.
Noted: 80 km/h
